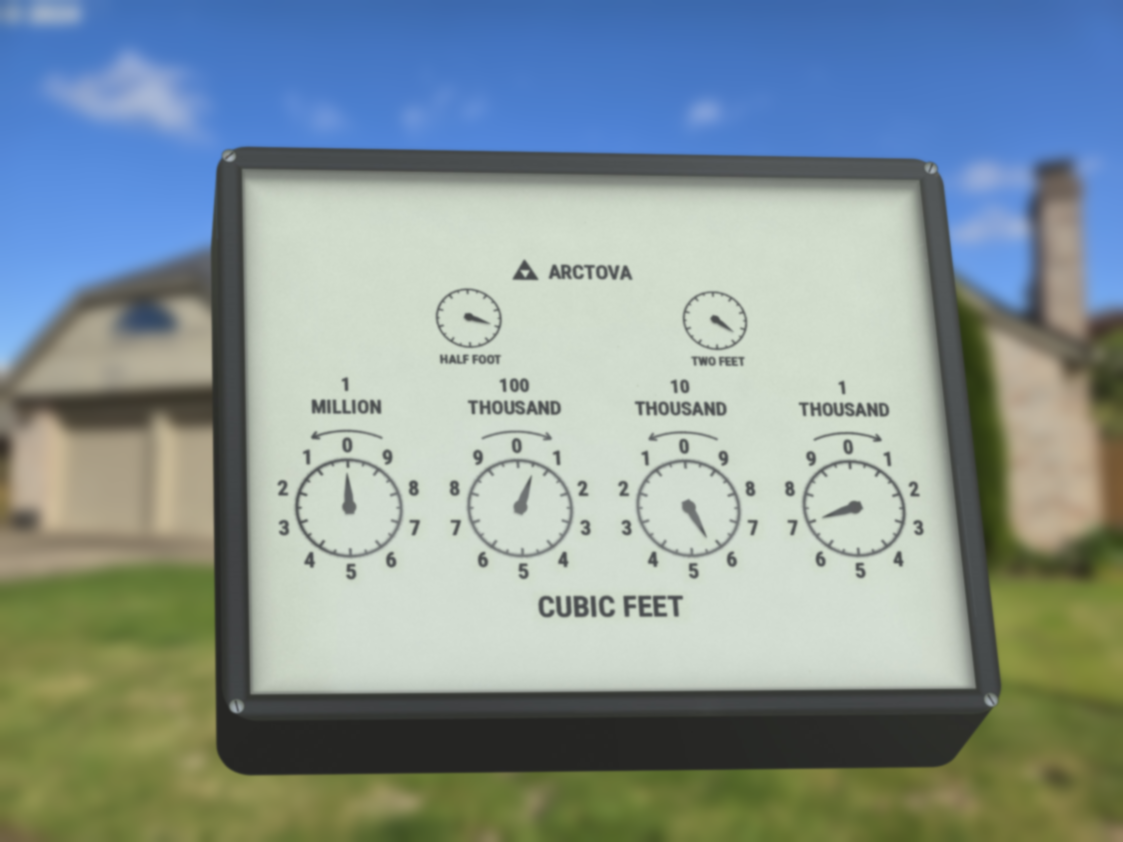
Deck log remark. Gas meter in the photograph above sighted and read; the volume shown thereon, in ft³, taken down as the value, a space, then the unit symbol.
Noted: 5700 ft³
